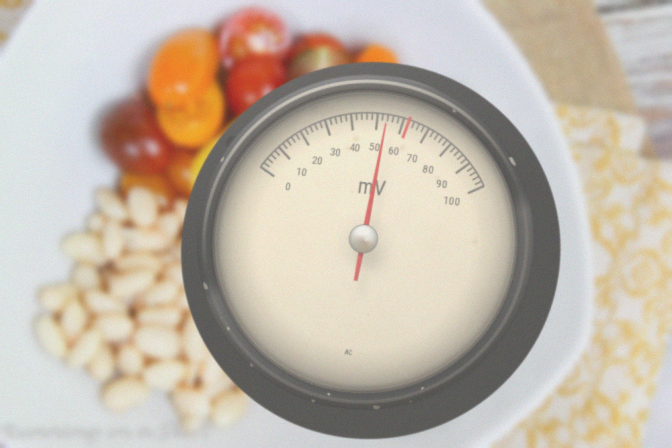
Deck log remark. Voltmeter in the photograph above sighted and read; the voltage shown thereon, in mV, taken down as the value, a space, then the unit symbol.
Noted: 54 mV
